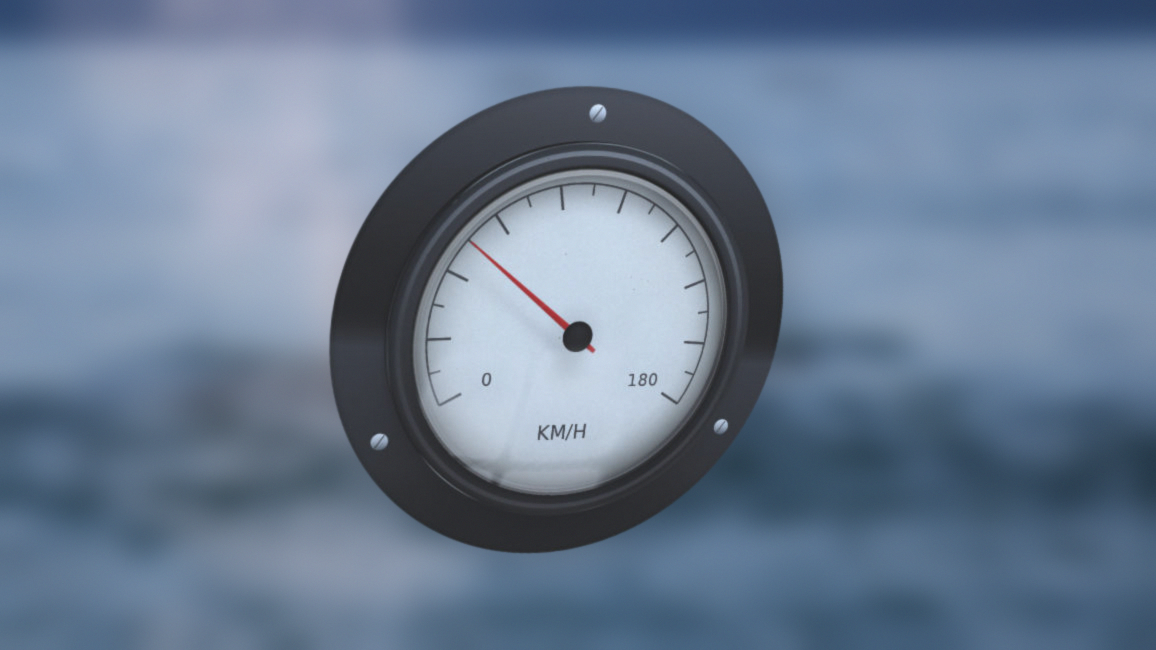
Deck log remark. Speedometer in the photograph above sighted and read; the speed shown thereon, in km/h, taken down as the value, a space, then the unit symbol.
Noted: 50 km/h
